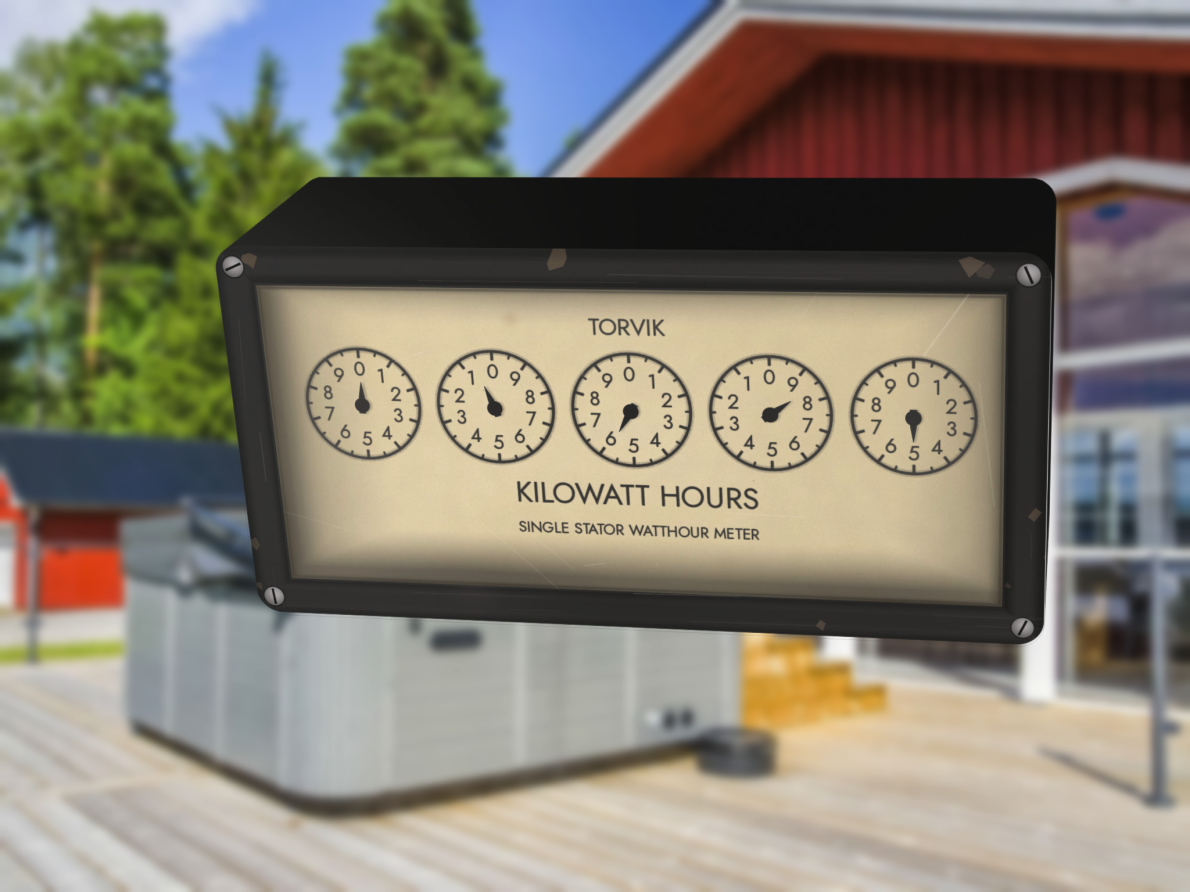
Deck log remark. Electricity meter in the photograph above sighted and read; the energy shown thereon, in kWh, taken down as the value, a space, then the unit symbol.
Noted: 585 kWh
